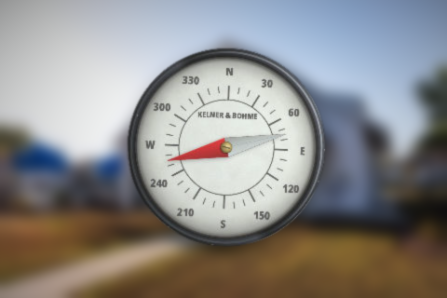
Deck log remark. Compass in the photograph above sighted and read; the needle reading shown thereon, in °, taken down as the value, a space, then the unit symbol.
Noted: 255 °
